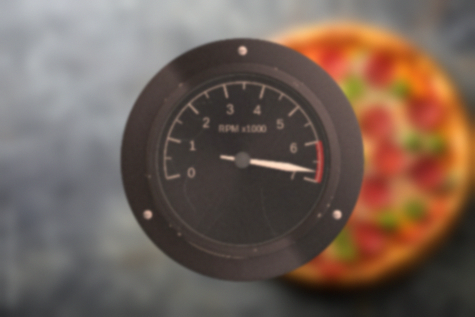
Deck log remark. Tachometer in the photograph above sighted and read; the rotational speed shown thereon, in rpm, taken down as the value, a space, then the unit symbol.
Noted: 6750 rpm
